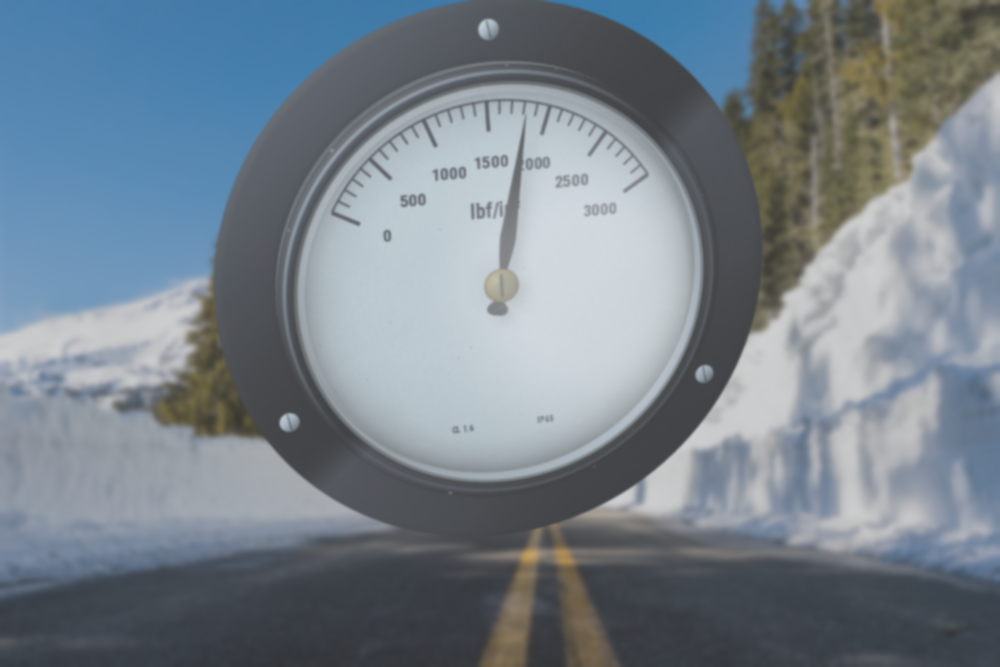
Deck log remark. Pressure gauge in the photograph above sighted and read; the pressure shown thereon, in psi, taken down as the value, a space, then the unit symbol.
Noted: 1800 psi
